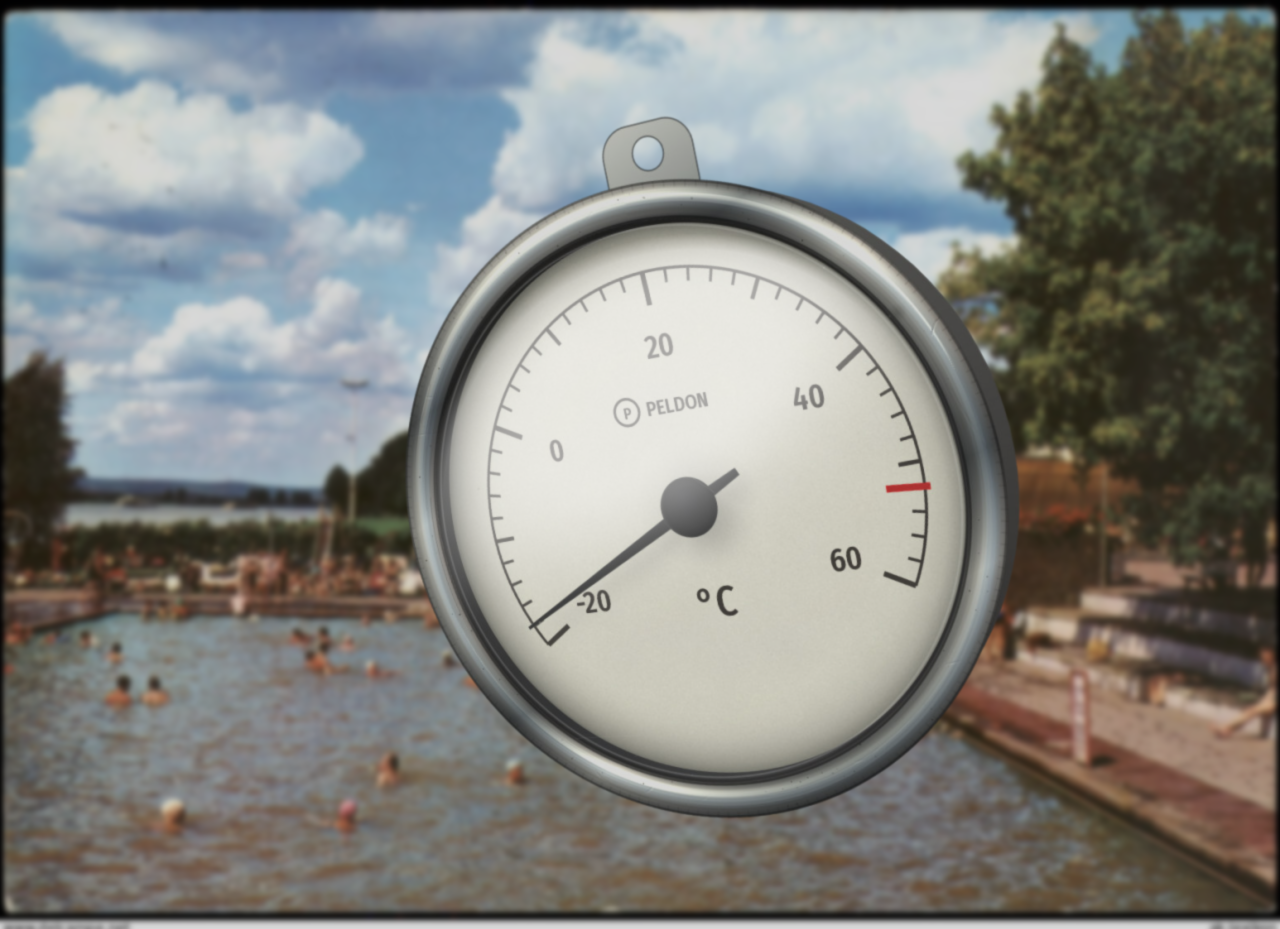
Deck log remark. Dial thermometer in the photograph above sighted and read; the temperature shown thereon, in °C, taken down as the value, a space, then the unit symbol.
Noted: -18 °C
